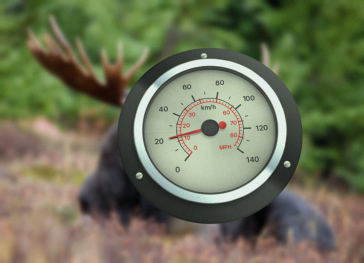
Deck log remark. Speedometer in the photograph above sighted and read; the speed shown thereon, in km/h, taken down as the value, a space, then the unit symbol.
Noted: 20 km/h
